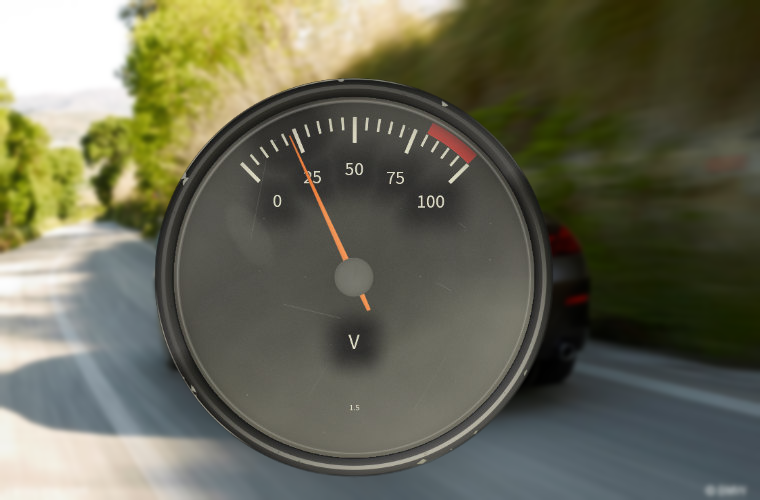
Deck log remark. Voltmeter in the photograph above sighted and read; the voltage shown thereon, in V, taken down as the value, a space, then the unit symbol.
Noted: 22.5 V
